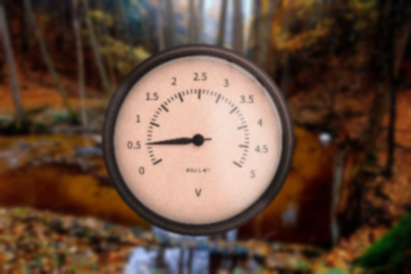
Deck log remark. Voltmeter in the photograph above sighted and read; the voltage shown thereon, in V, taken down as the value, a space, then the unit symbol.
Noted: 0.5 V
